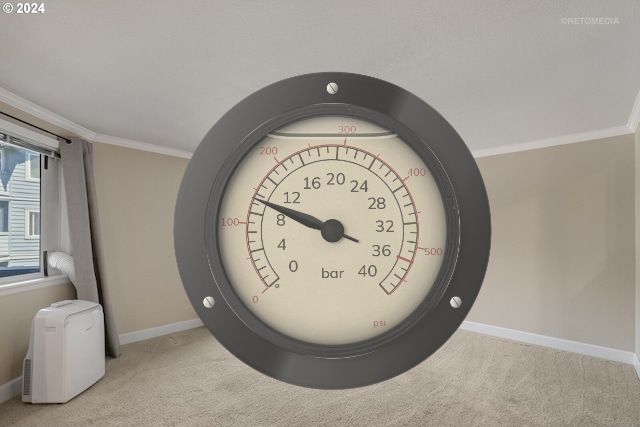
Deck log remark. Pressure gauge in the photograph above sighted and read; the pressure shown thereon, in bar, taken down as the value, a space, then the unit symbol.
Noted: 9.5 bar
